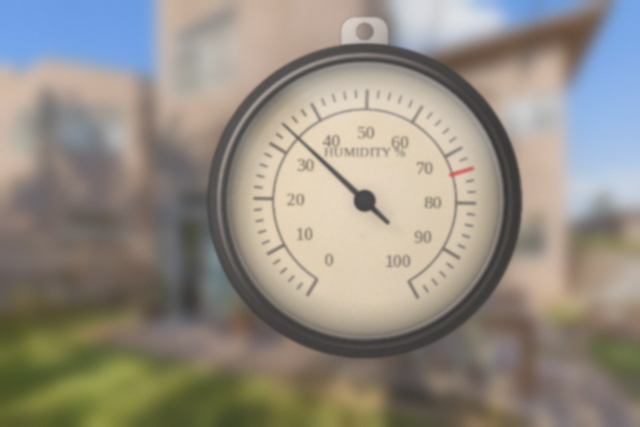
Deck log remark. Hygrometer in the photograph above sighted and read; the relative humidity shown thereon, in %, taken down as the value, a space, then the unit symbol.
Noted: 34 %
